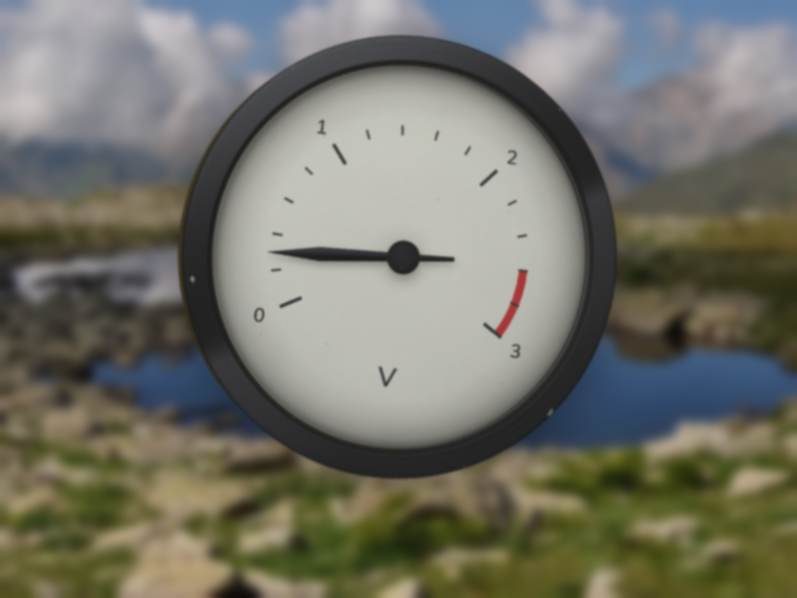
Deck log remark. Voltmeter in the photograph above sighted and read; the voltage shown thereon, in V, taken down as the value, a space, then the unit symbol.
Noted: 0.3 V
